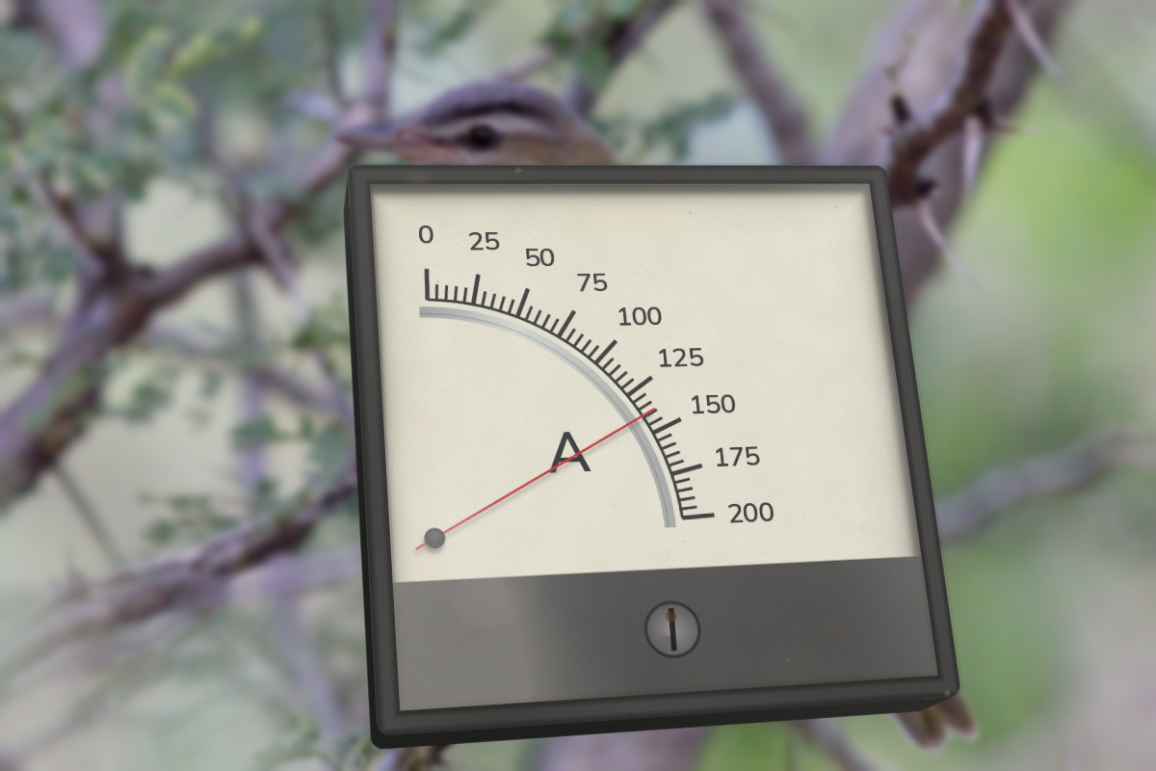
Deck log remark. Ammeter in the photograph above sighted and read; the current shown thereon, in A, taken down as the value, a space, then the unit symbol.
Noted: 140 A
